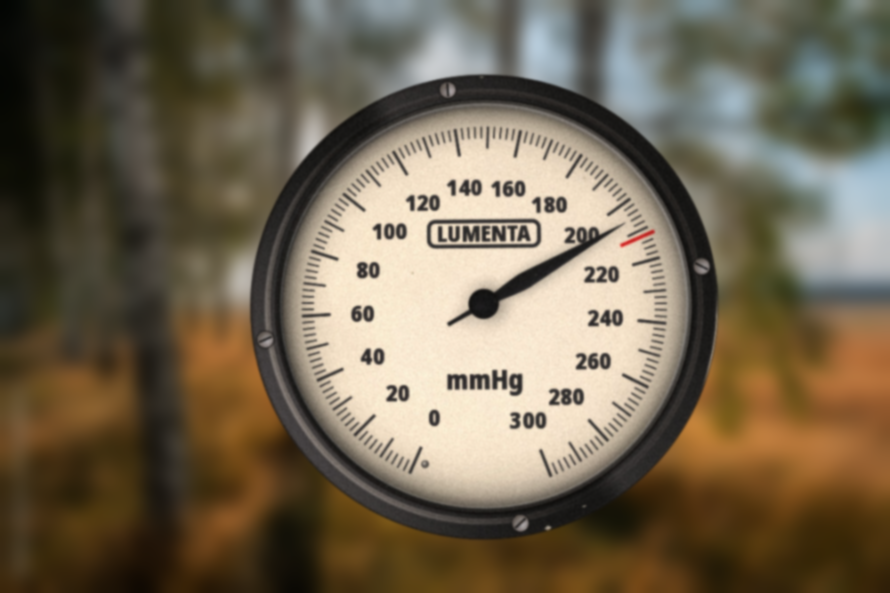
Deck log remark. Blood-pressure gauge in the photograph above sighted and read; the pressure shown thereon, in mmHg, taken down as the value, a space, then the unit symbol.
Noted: 206 mmHg
